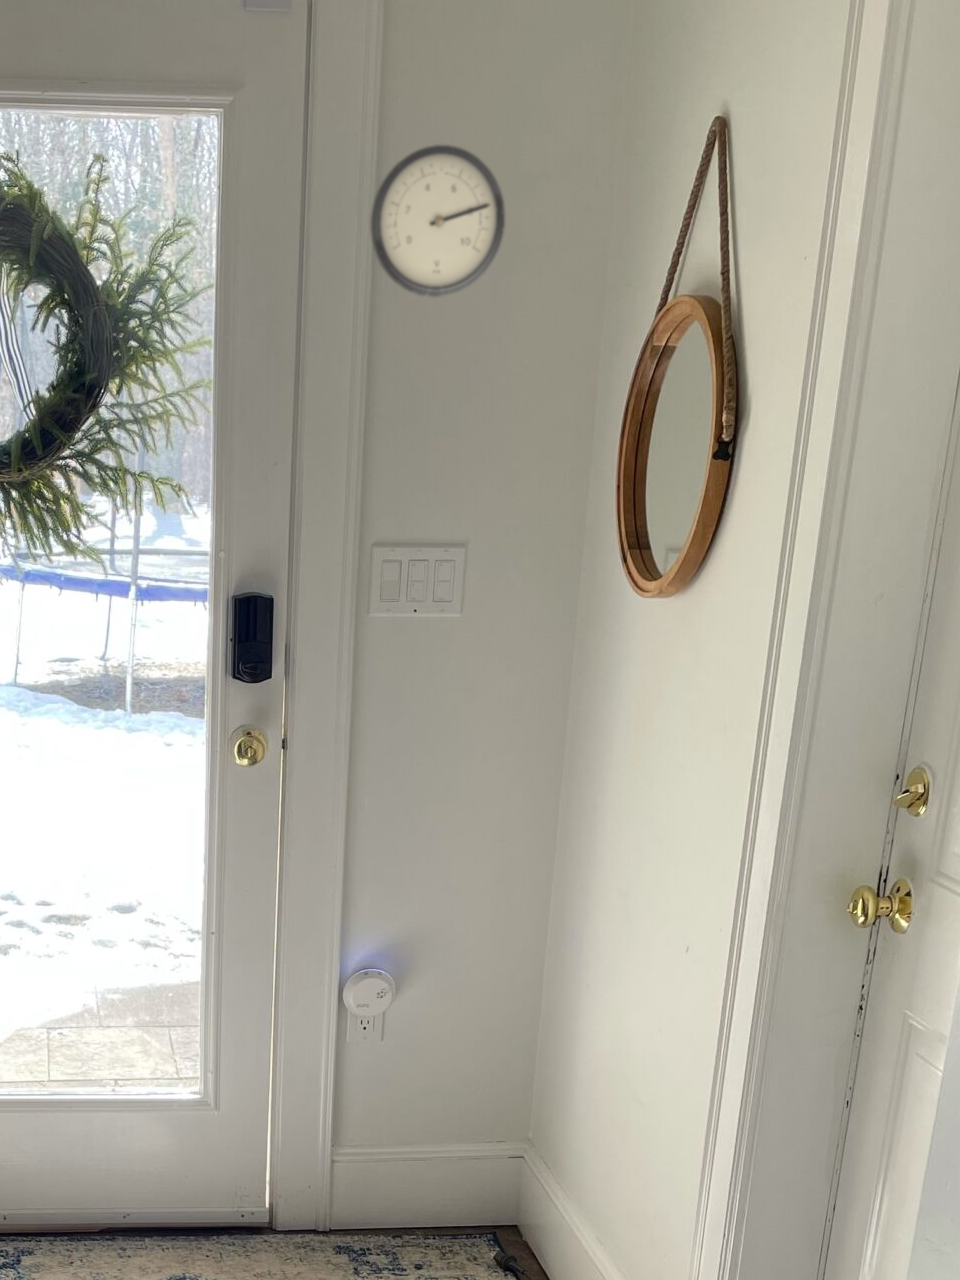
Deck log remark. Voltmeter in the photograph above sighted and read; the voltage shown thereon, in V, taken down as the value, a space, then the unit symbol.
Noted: 8 V
